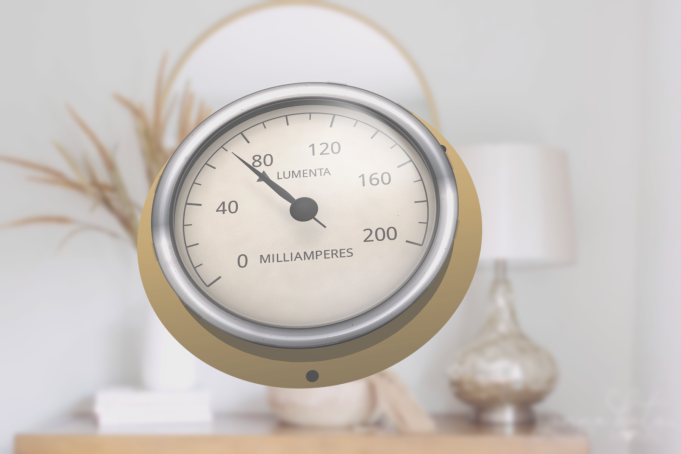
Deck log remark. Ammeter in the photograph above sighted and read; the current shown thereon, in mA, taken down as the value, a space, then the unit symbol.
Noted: 70 mA
